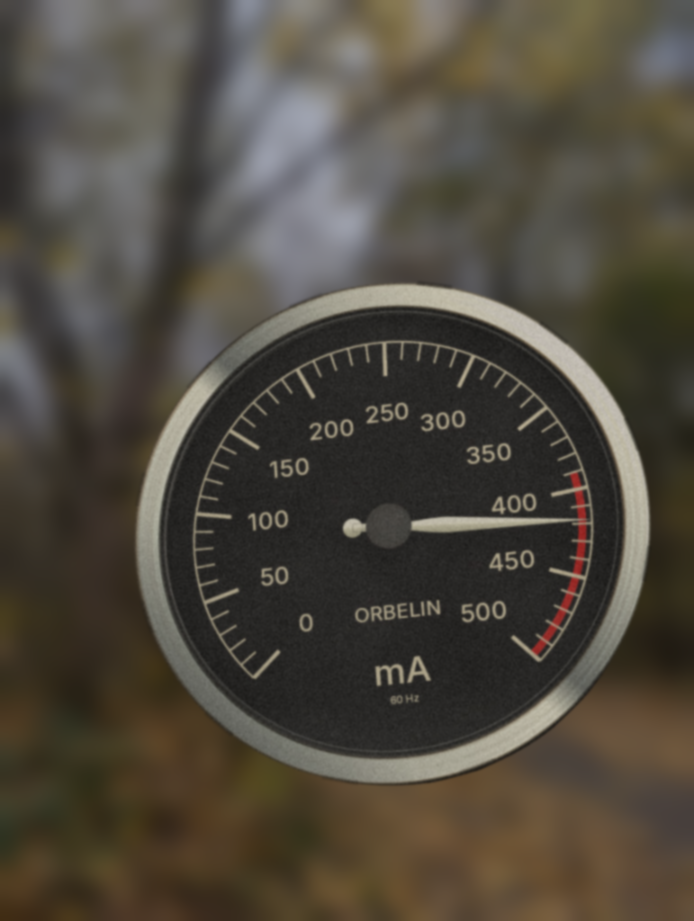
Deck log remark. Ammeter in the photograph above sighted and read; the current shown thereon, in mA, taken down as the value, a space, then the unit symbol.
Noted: 420 mA
